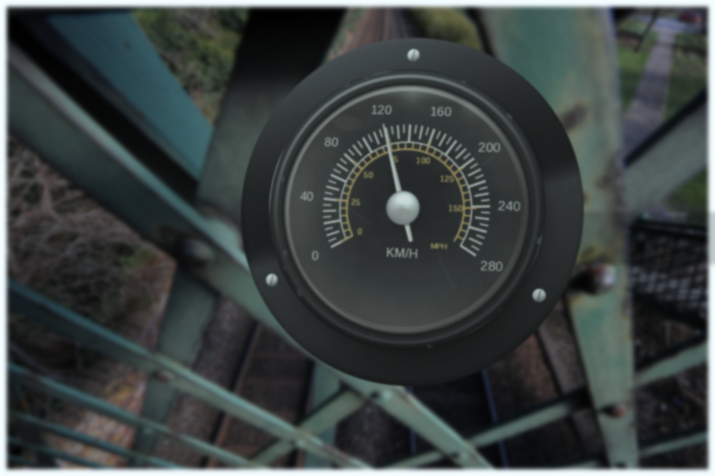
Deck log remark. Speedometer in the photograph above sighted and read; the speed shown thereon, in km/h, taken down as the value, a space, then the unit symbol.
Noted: 120 km/h
